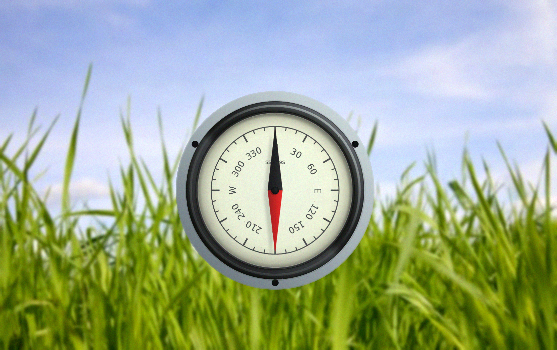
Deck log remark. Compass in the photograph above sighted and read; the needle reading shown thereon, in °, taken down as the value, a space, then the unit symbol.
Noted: 180 °
